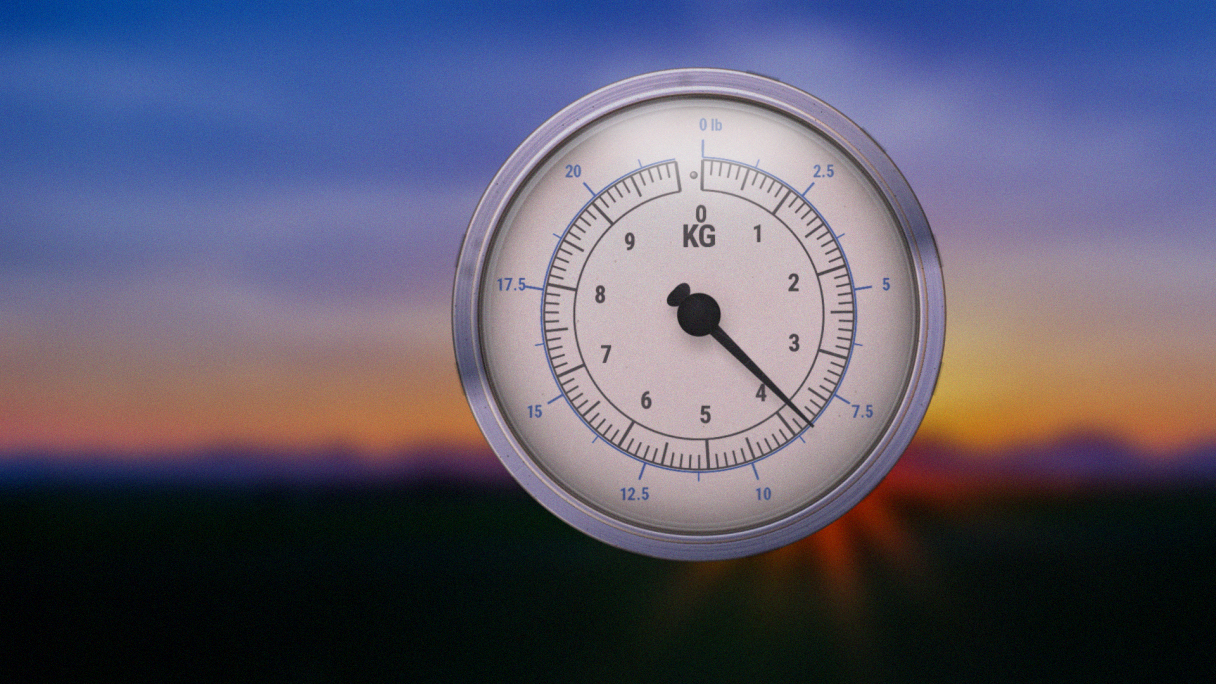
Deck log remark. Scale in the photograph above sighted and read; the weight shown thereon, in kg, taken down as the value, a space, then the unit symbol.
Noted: 3.8 kg
